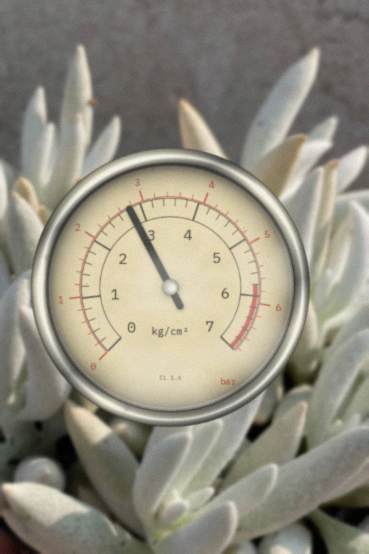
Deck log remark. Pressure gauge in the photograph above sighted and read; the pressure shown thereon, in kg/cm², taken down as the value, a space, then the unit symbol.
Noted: 2.8 kg/cm²
